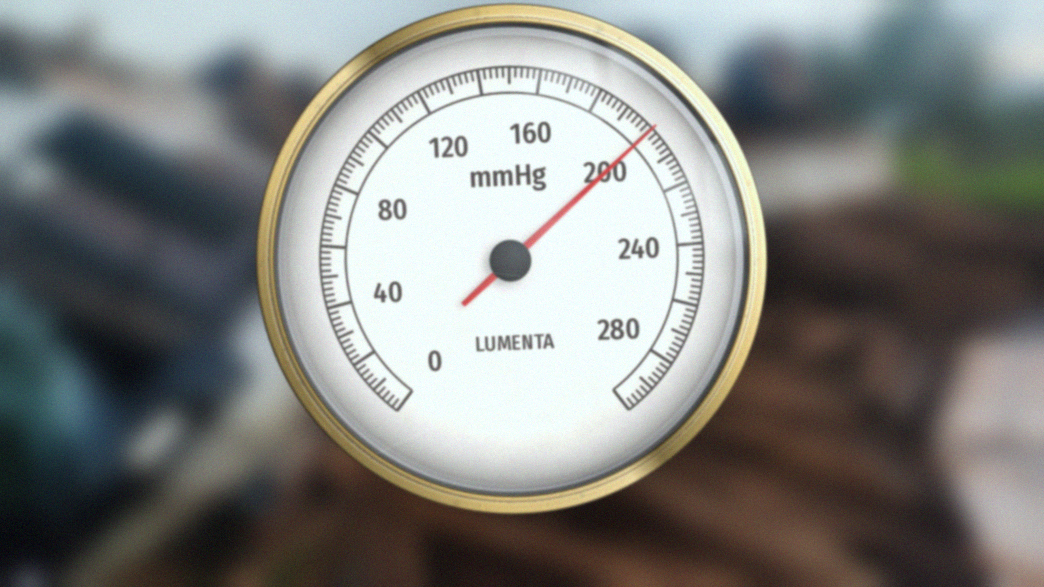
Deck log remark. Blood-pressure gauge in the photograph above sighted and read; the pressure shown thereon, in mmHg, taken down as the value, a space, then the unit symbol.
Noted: 200 mmHg
